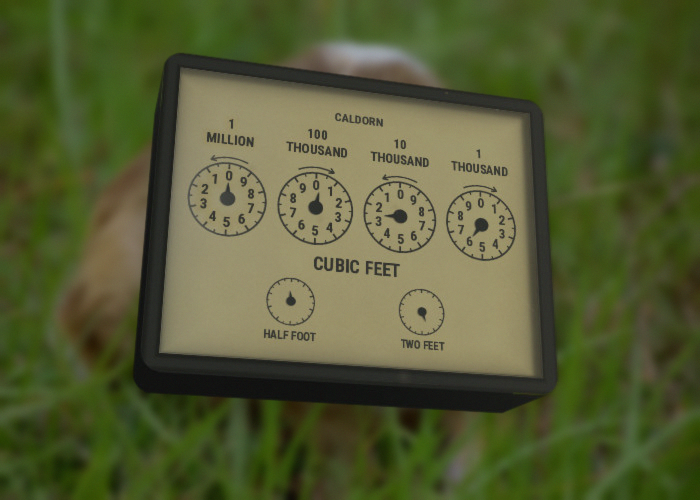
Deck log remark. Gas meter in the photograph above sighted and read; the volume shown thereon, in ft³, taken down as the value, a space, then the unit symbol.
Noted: 2600 ft³
